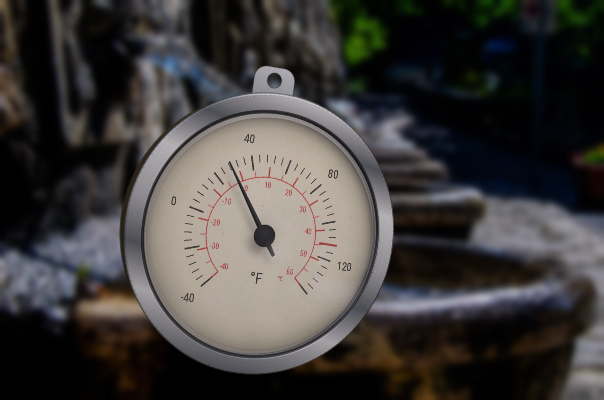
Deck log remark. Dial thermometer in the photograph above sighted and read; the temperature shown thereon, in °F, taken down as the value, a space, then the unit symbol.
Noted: 28 °F
